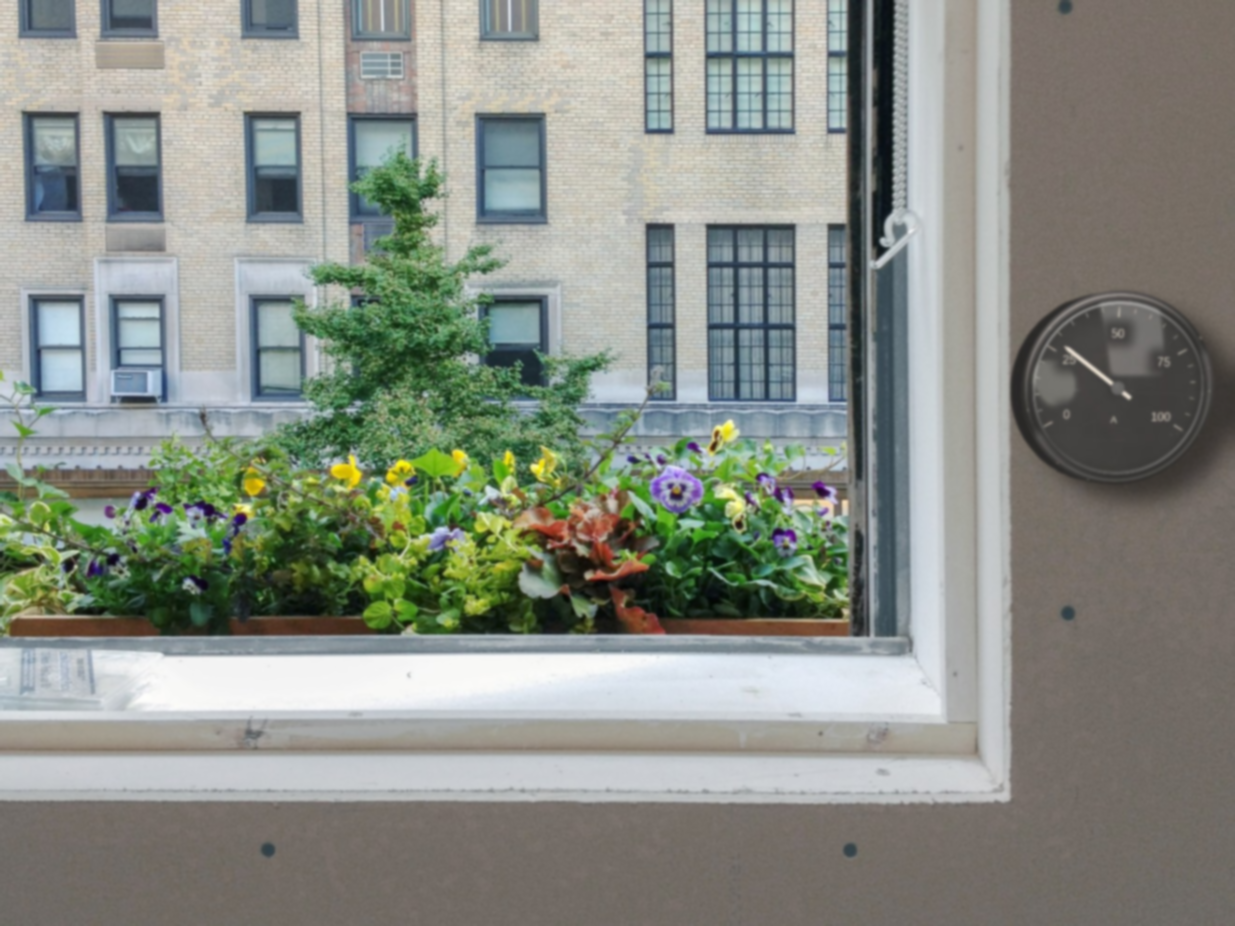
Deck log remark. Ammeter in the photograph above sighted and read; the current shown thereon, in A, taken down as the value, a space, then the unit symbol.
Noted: 27.5 A
